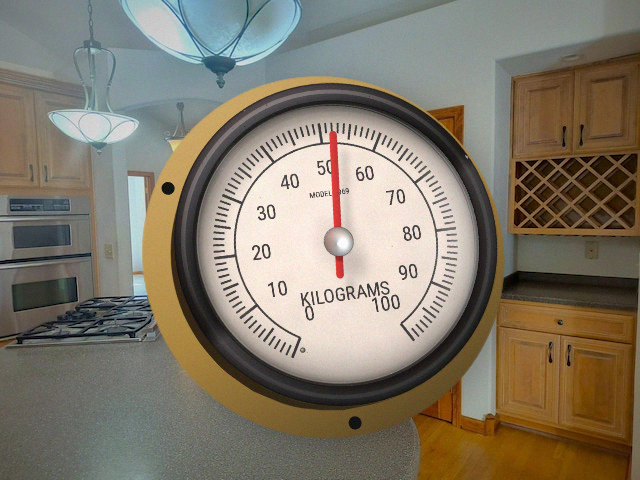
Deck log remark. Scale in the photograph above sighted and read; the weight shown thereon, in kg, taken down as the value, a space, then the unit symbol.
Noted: 52 kg
